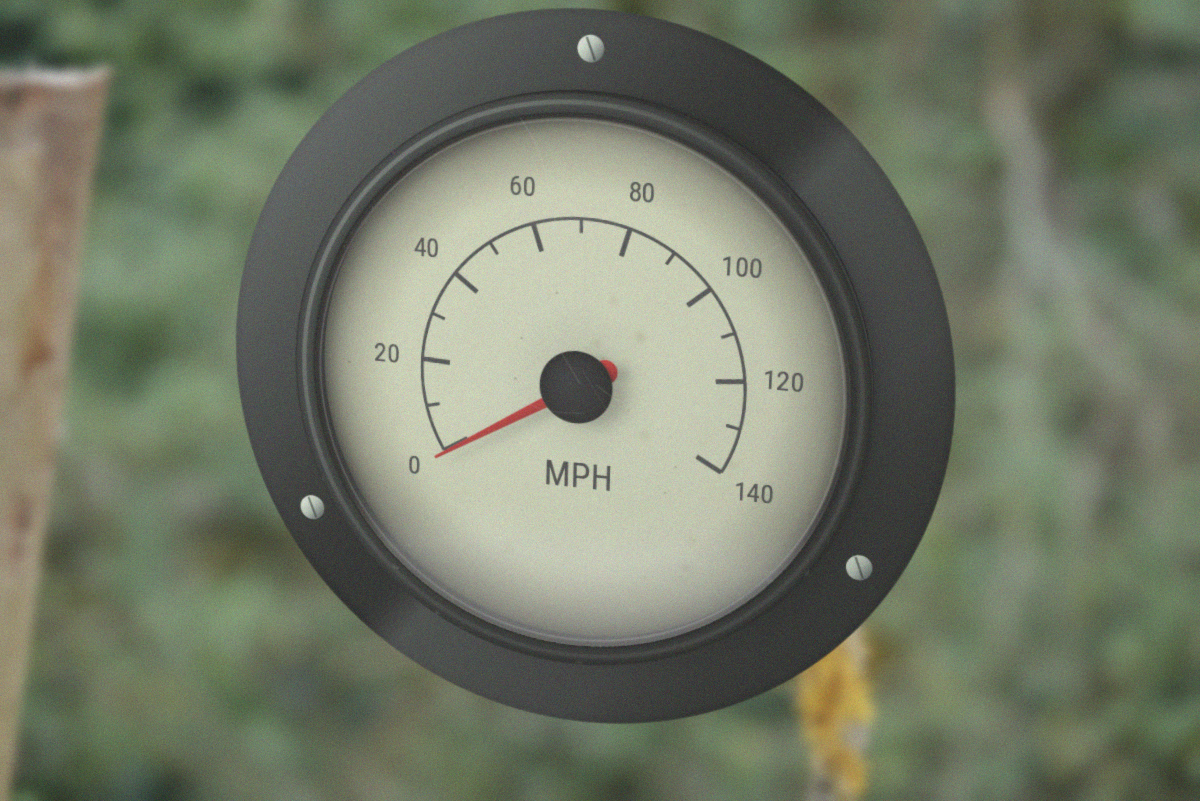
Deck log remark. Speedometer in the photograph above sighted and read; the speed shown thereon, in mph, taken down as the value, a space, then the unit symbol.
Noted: 0 mph
